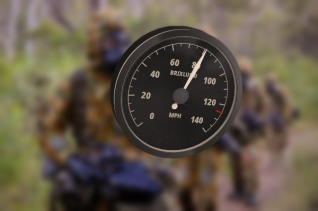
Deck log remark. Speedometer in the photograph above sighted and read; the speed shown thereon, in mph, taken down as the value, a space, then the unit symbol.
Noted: 80 mph
